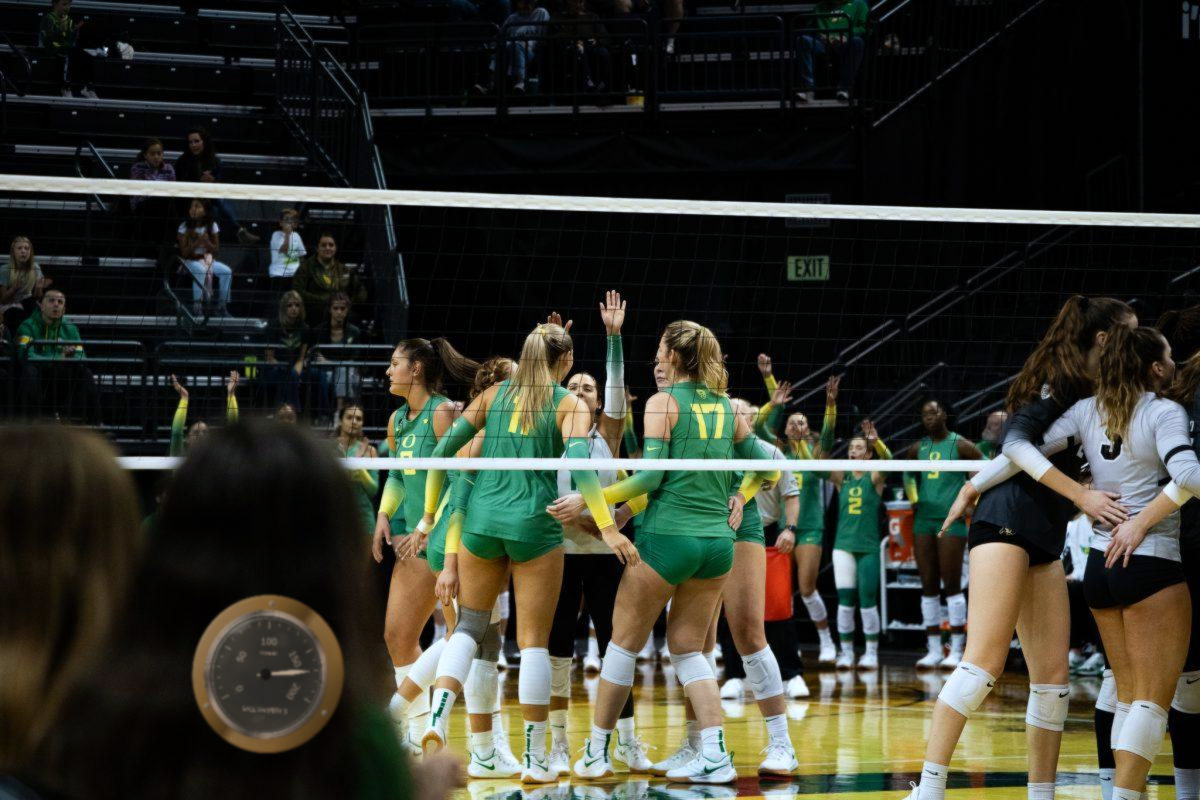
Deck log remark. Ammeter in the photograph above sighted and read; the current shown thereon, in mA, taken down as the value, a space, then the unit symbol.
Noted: 170 mA
